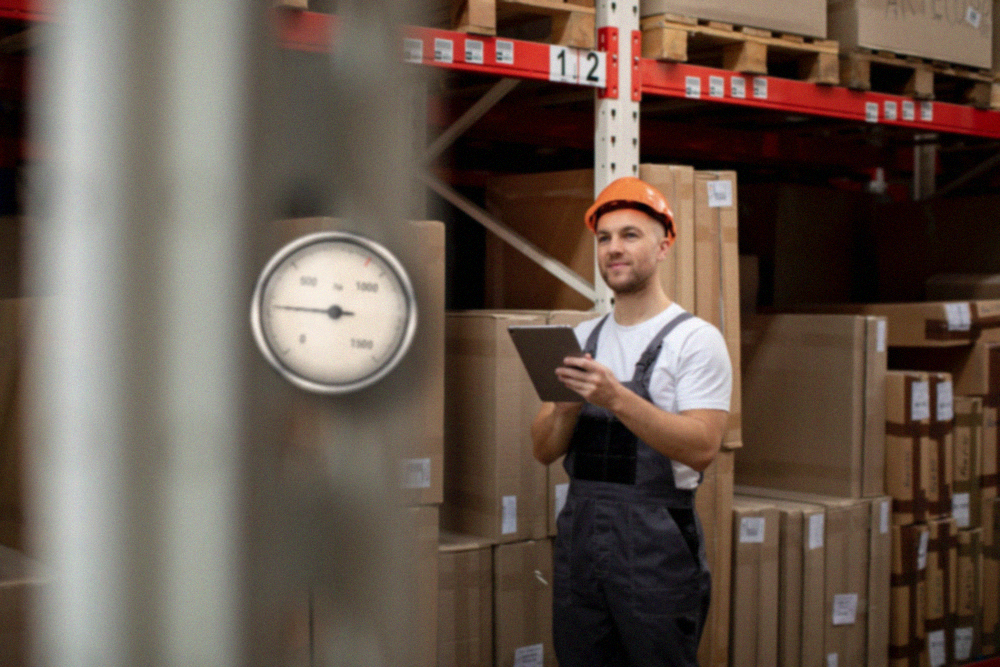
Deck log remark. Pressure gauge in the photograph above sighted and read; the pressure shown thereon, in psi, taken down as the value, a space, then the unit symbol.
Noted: 250 psi
